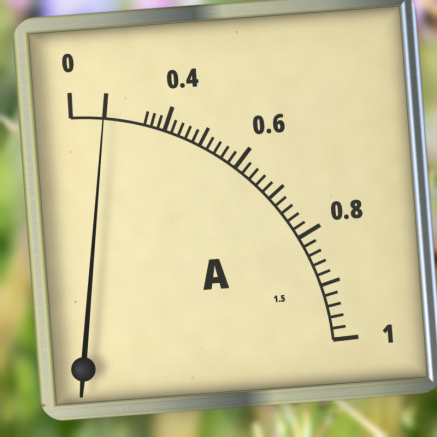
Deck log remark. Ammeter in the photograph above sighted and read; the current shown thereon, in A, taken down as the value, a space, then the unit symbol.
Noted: 0.2 A
